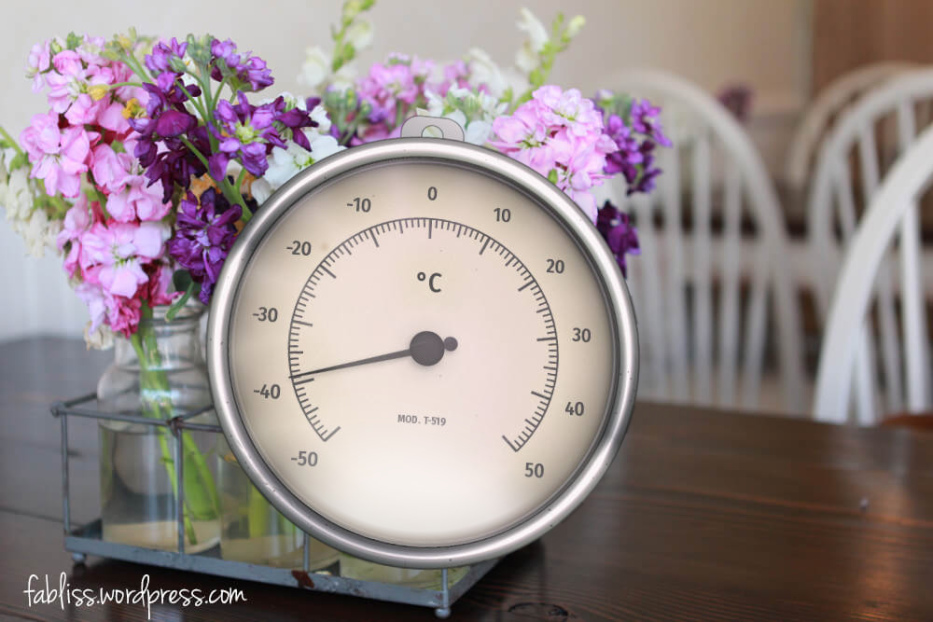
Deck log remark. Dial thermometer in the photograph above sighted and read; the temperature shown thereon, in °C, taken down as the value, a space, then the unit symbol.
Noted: -39 °C
